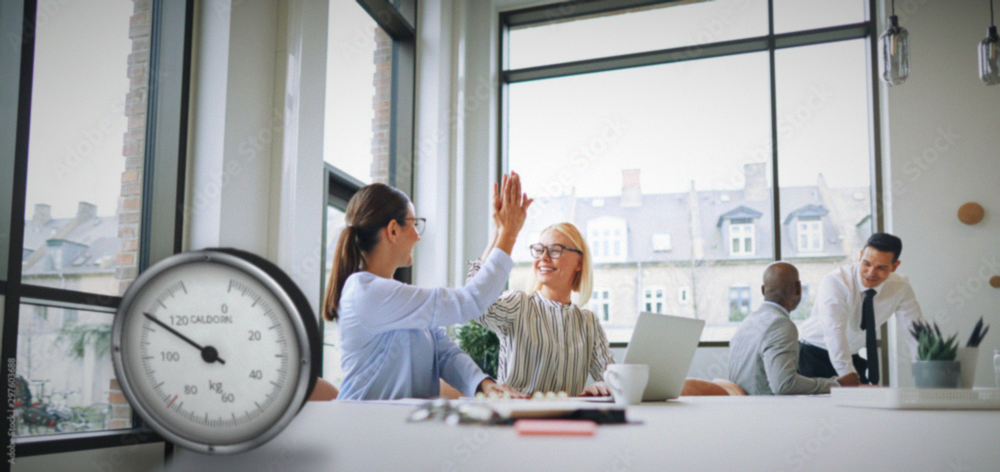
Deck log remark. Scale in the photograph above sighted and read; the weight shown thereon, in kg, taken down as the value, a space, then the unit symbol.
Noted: 115 kg
